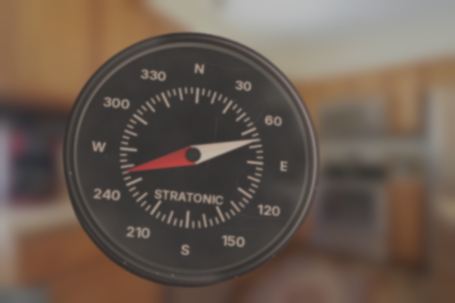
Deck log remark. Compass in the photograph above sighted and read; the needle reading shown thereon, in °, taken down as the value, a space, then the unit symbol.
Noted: 250 °
